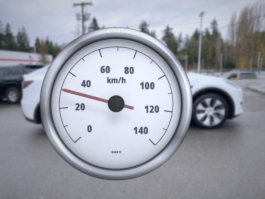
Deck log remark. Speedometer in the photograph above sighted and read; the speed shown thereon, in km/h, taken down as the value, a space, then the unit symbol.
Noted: 30 km/h
